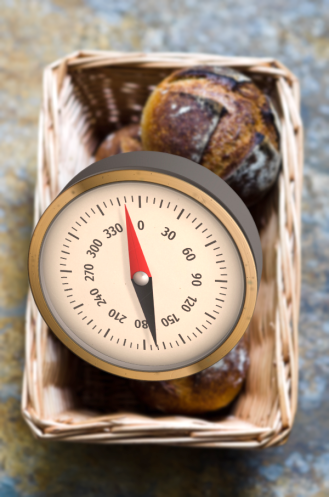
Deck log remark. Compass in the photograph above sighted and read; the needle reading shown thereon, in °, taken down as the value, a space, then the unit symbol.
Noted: 350 °
